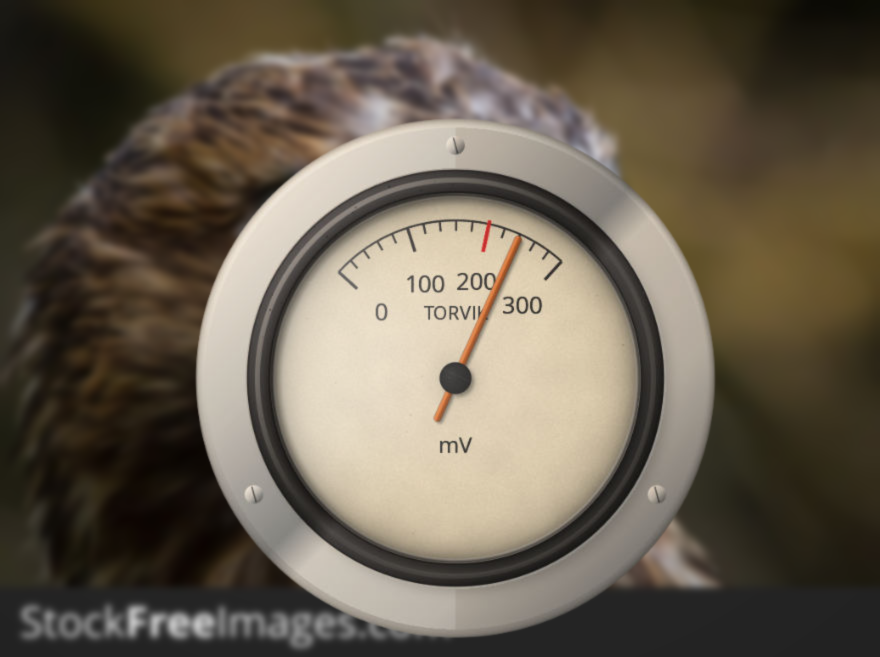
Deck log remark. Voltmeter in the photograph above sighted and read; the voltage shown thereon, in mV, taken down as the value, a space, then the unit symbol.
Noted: 240 mV
